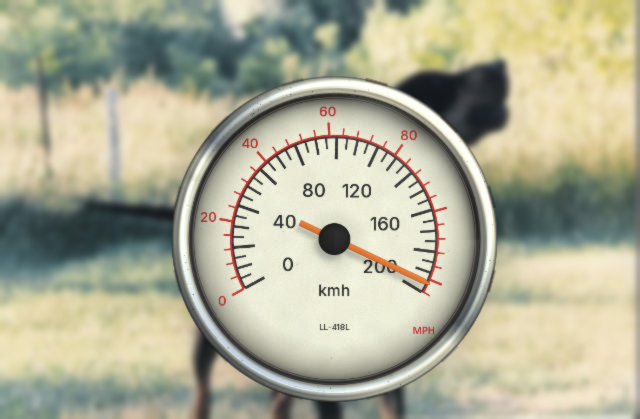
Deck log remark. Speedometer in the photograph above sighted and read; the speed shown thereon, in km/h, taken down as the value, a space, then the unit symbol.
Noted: 195 km/h
